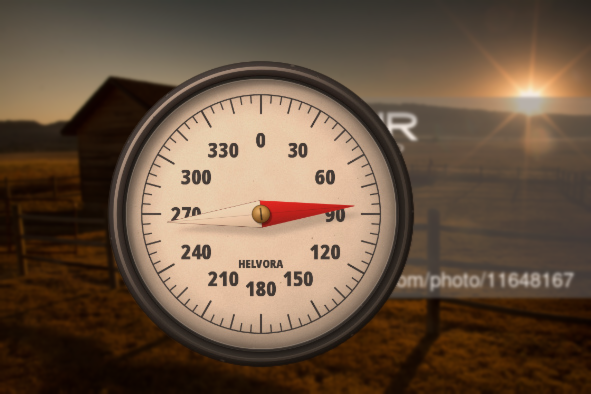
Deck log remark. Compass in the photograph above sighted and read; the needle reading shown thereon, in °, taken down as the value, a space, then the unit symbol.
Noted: 85 °
